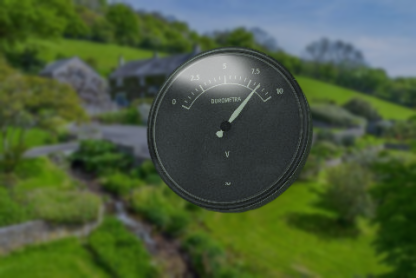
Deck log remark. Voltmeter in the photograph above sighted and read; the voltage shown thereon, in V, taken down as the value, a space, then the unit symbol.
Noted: 8.5 V
